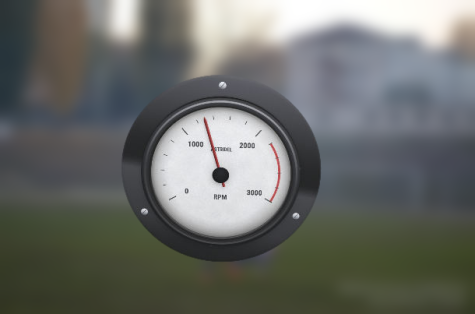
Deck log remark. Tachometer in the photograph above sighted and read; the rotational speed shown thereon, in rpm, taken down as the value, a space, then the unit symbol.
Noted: 1300 rpm
